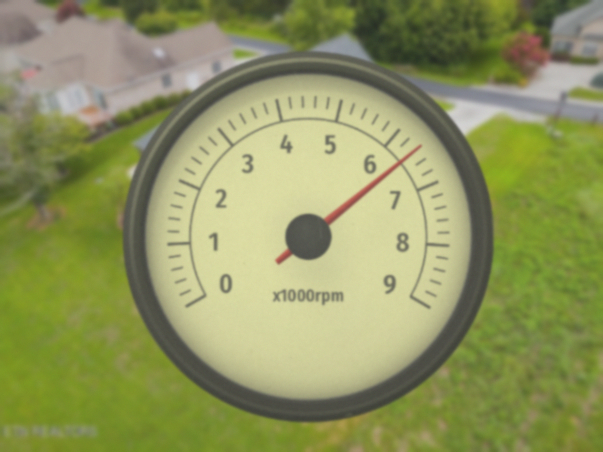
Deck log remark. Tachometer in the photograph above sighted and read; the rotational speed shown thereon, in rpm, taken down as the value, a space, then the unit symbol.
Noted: 6400 rpm
